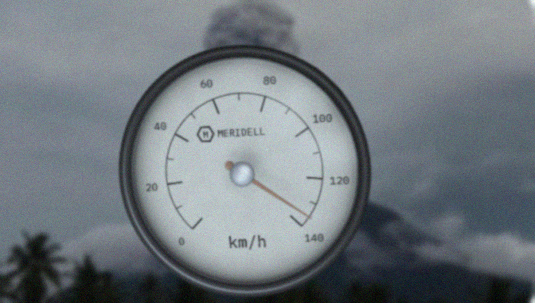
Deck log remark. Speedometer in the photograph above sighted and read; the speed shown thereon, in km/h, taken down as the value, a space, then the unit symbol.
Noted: 135 km/h
